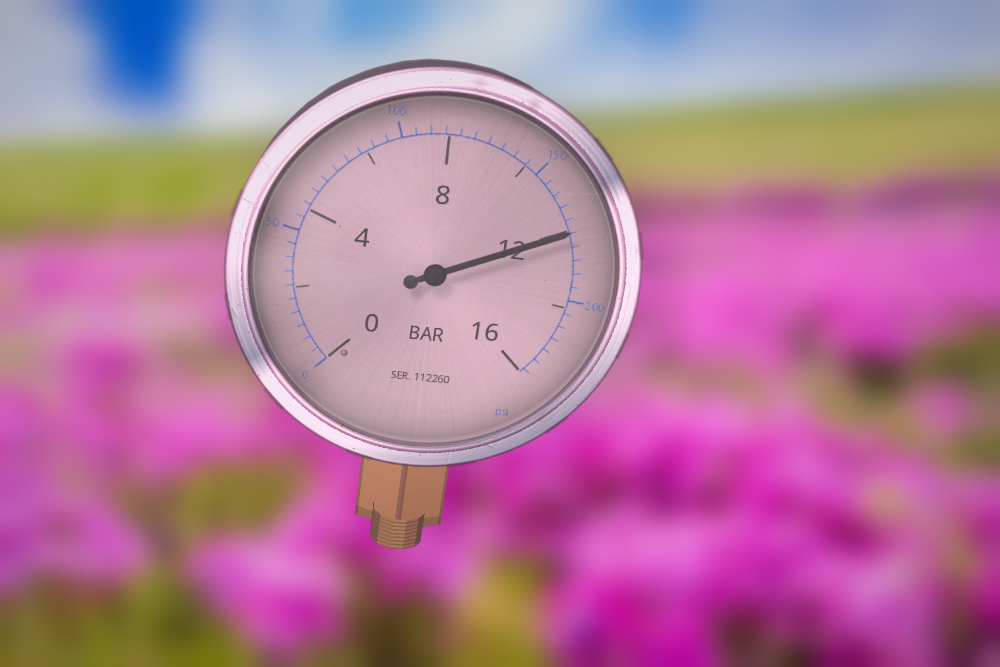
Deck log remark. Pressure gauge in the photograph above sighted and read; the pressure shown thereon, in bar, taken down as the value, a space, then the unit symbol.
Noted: 12 bar
